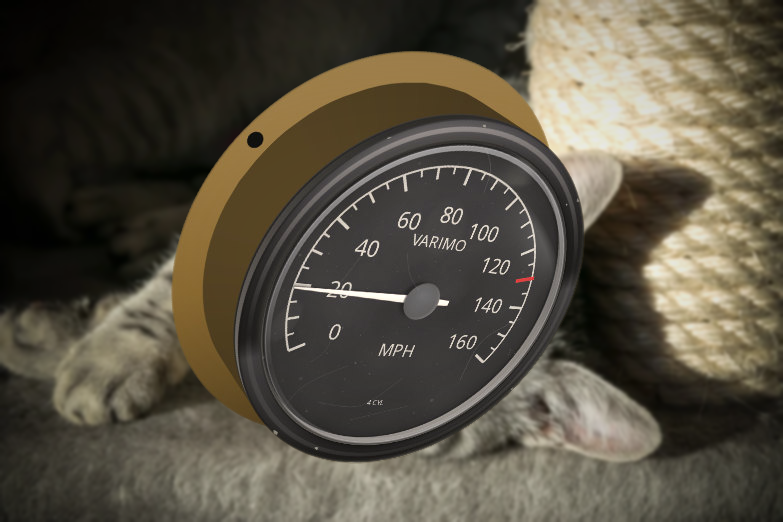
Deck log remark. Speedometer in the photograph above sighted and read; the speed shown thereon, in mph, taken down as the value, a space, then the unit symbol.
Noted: 20 mph
